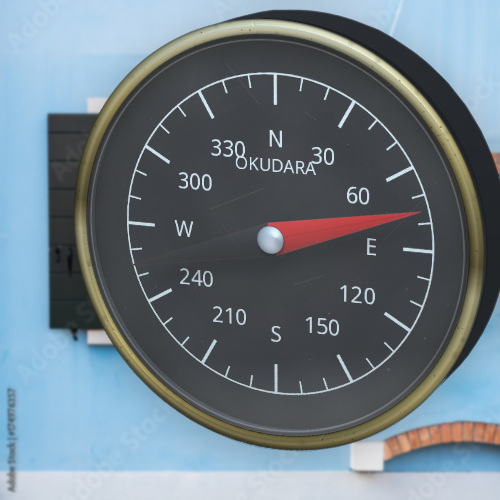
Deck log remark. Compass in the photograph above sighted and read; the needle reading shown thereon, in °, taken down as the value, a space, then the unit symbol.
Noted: 75 °
